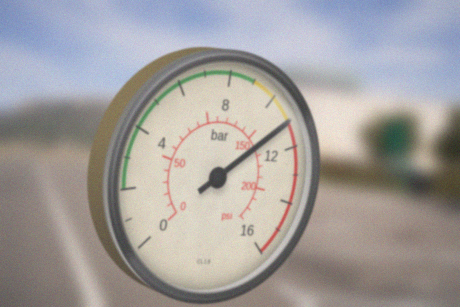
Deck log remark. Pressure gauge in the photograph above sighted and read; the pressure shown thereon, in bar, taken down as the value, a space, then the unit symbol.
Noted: 11 bar
